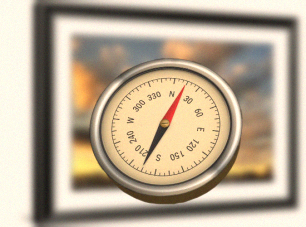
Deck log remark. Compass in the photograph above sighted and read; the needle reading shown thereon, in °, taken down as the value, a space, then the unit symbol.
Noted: 15 °
